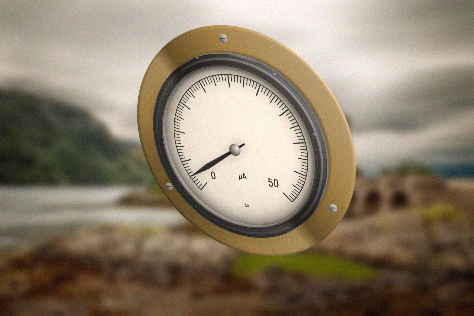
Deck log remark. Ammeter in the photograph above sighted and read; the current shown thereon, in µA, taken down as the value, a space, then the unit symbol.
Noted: 2.5 µA
